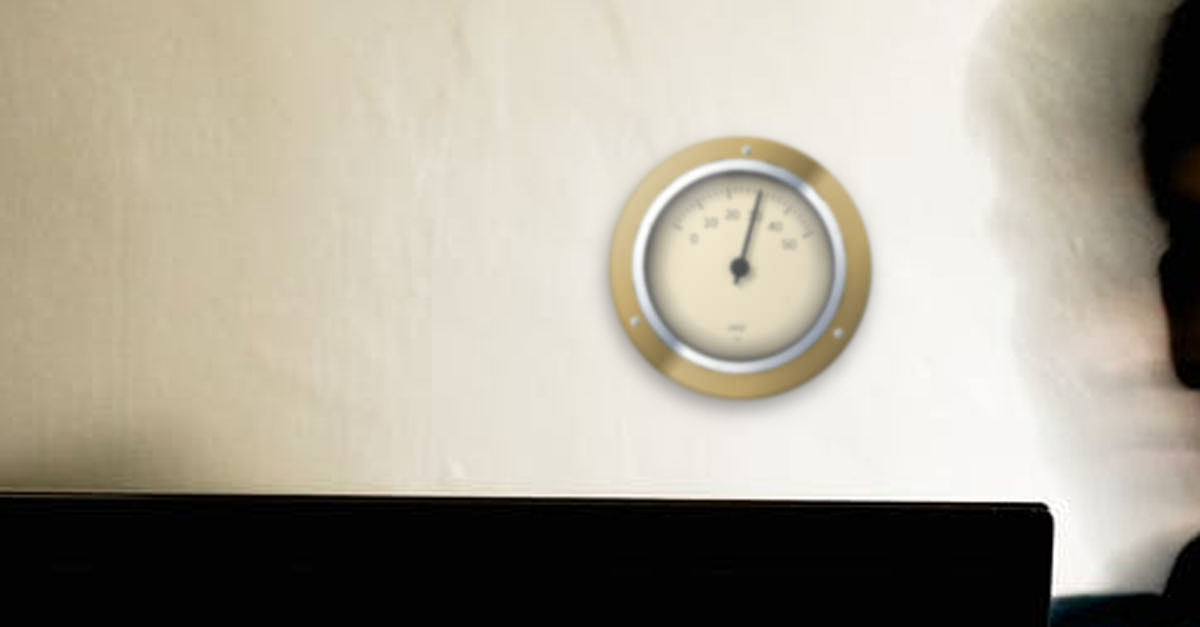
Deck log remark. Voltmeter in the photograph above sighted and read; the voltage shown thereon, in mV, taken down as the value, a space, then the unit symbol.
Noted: 30 mV
